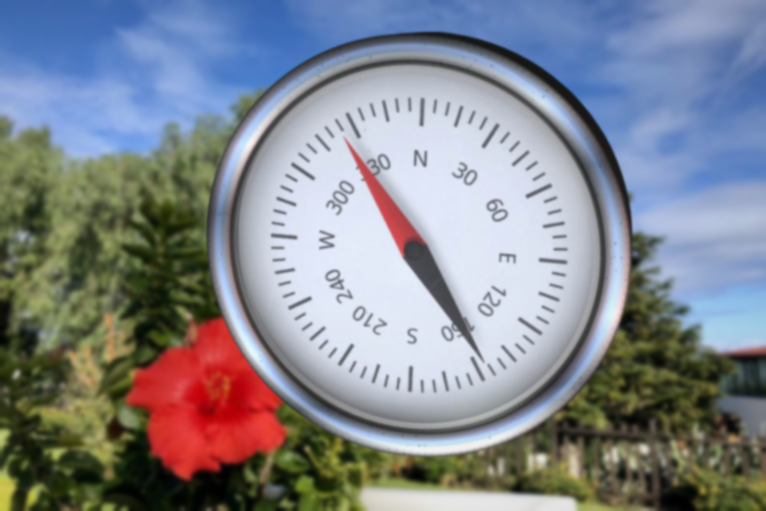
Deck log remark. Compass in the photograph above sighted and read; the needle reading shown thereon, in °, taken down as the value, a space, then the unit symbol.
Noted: 325 °
